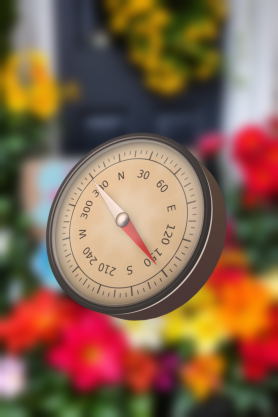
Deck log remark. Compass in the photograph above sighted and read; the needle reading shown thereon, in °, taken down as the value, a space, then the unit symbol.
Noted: 150 °
